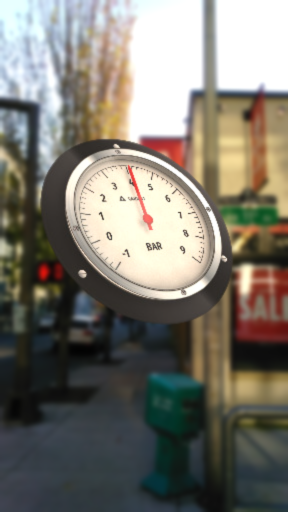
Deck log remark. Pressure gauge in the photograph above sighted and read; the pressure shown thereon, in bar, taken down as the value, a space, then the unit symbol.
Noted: 4 bar
